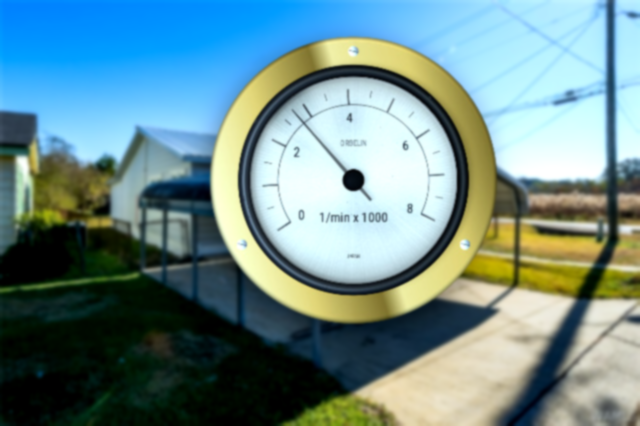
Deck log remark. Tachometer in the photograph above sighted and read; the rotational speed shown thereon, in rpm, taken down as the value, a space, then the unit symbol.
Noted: 2750 rpm
